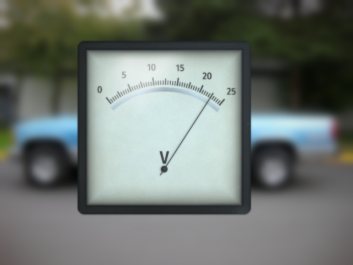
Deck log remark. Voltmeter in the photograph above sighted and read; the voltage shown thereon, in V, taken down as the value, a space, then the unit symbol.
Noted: 22.5 V
